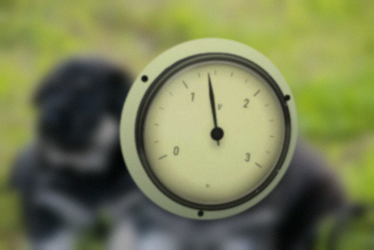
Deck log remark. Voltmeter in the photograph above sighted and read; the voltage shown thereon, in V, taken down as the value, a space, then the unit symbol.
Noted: 1.3 V
